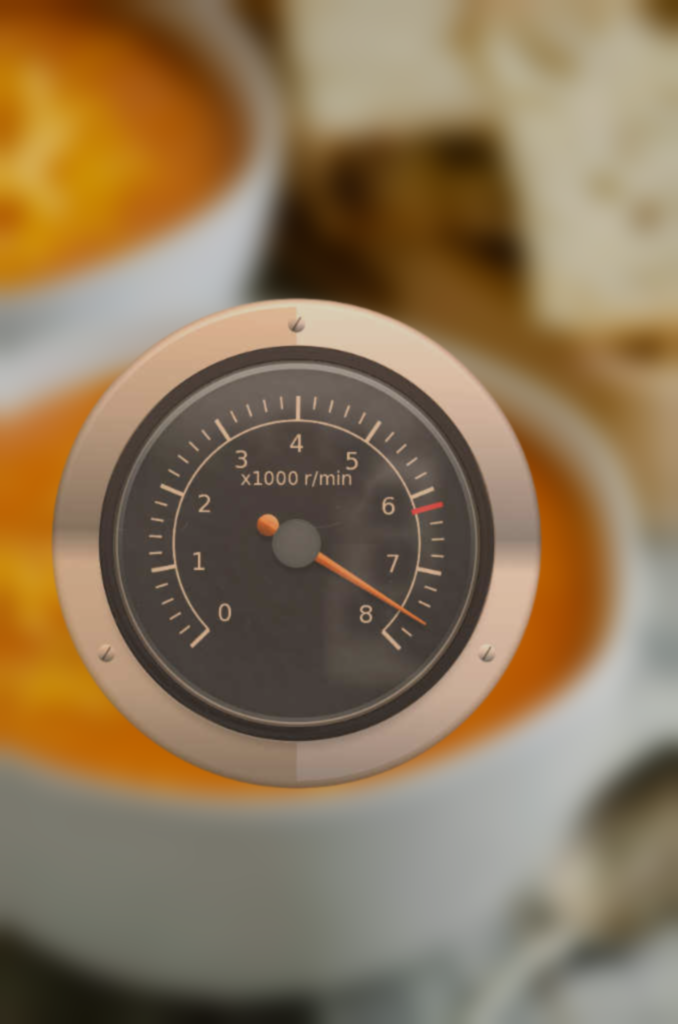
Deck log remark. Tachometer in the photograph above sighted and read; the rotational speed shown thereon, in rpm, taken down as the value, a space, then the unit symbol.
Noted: 7600 rpm
